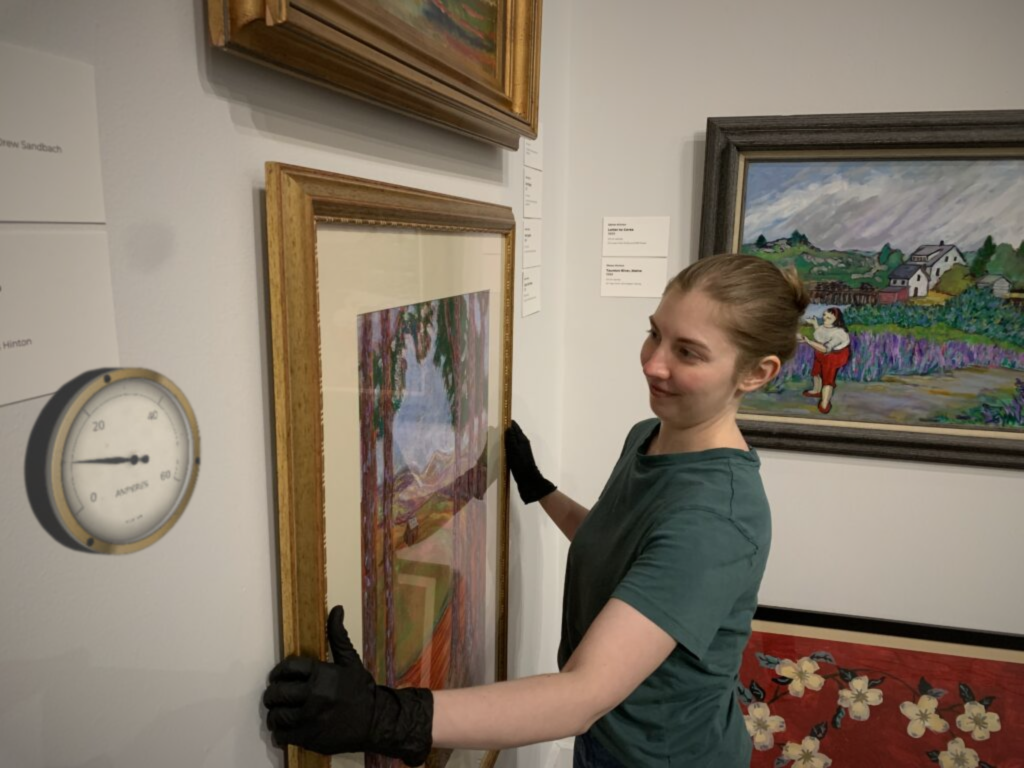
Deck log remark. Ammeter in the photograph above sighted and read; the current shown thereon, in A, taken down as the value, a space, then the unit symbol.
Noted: 10 A
